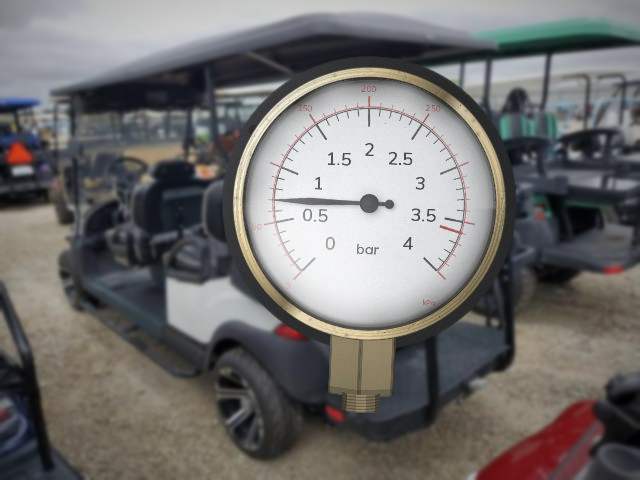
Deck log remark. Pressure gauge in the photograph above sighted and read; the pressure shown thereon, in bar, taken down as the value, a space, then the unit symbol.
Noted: 0.7 bar
